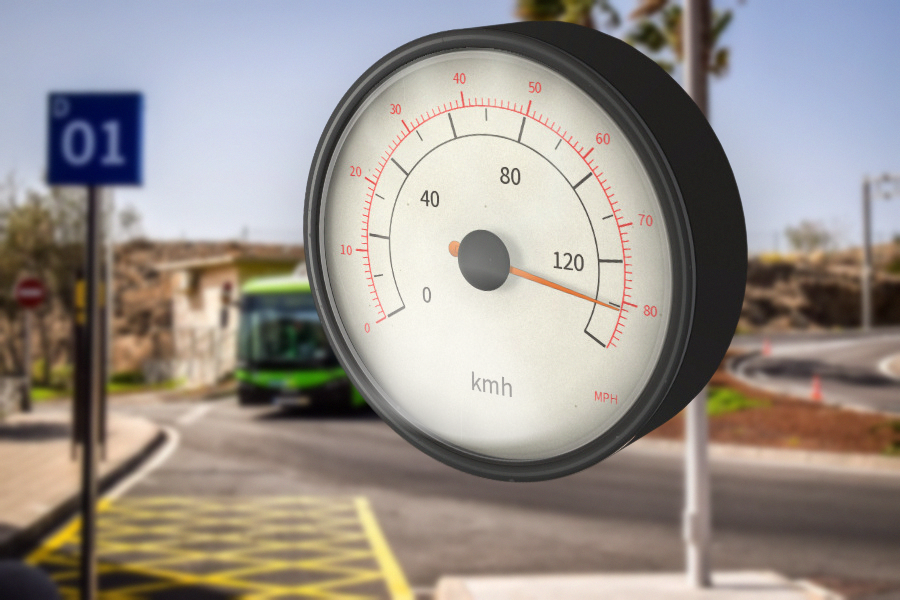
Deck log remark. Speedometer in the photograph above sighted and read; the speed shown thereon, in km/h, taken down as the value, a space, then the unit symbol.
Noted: 130 km/h
